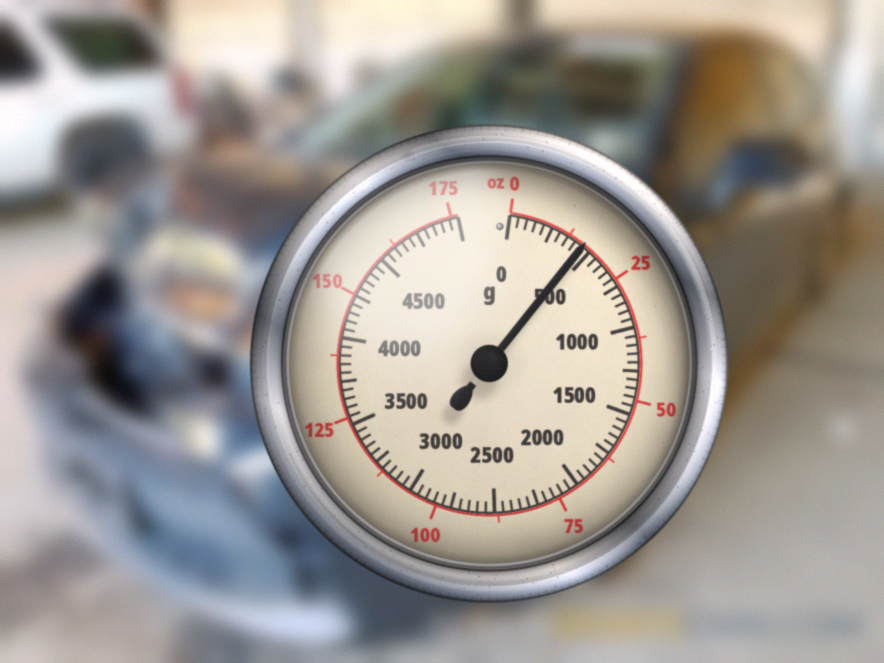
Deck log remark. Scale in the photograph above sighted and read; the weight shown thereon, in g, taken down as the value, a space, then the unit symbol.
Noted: 450 g
